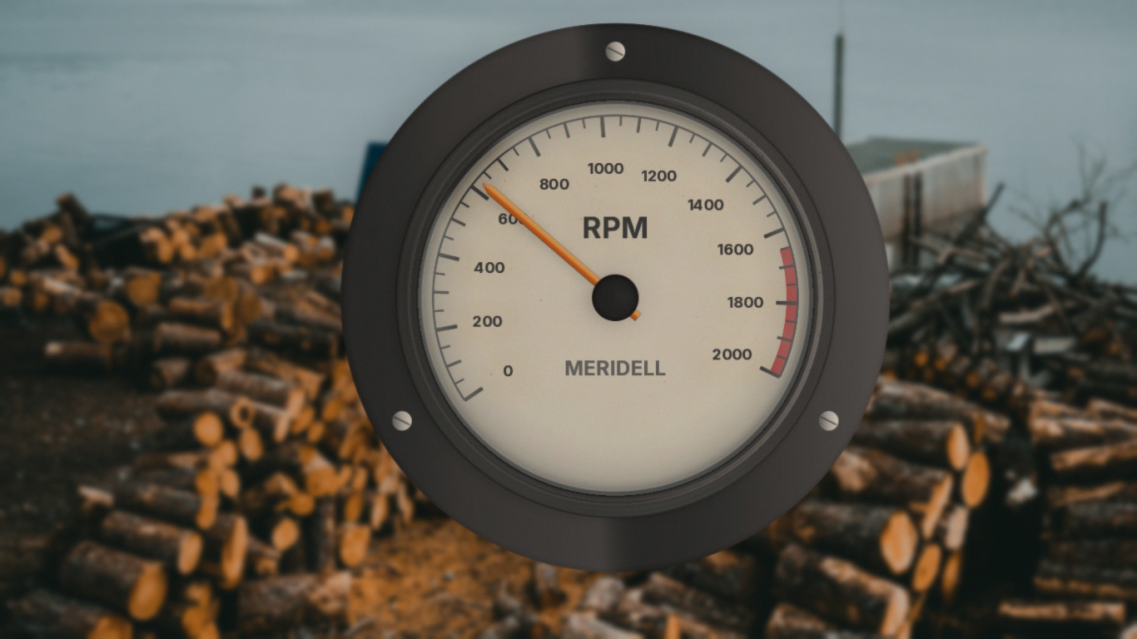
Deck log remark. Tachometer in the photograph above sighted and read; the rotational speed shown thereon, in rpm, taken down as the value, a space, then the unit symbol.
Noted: 625 rpm
